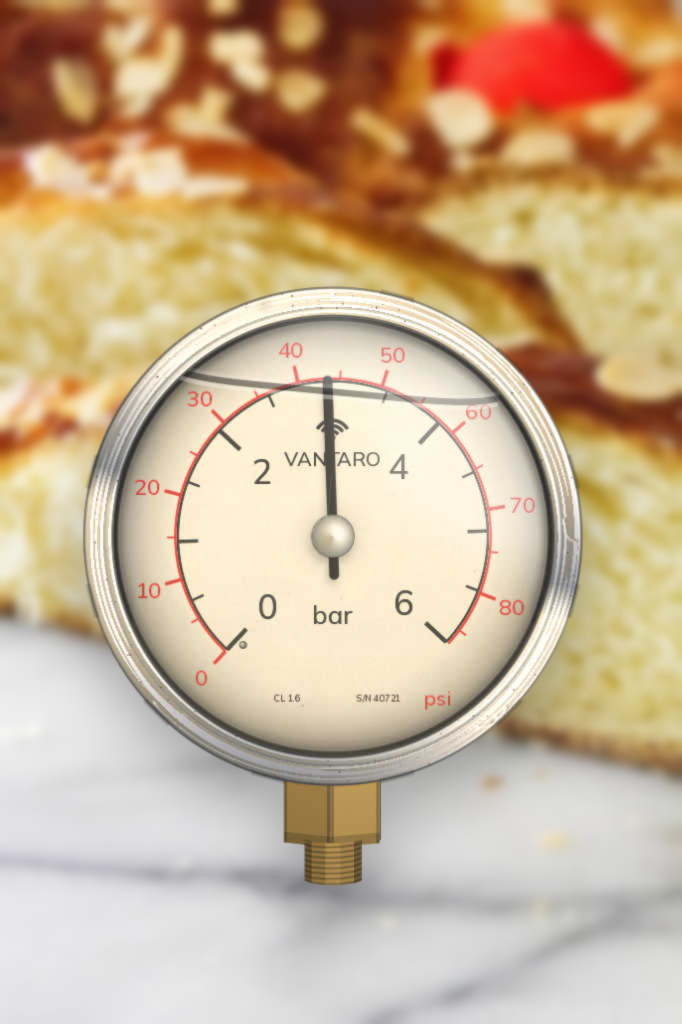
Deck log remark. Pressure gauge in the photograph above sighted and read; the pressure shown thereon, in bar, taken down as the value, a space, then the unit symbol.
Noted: 3 bar
